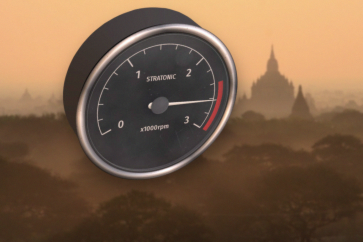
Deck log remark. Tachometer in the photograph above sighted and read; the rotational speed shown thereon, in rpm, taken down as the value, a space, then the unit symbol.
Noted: 2600 rpm
